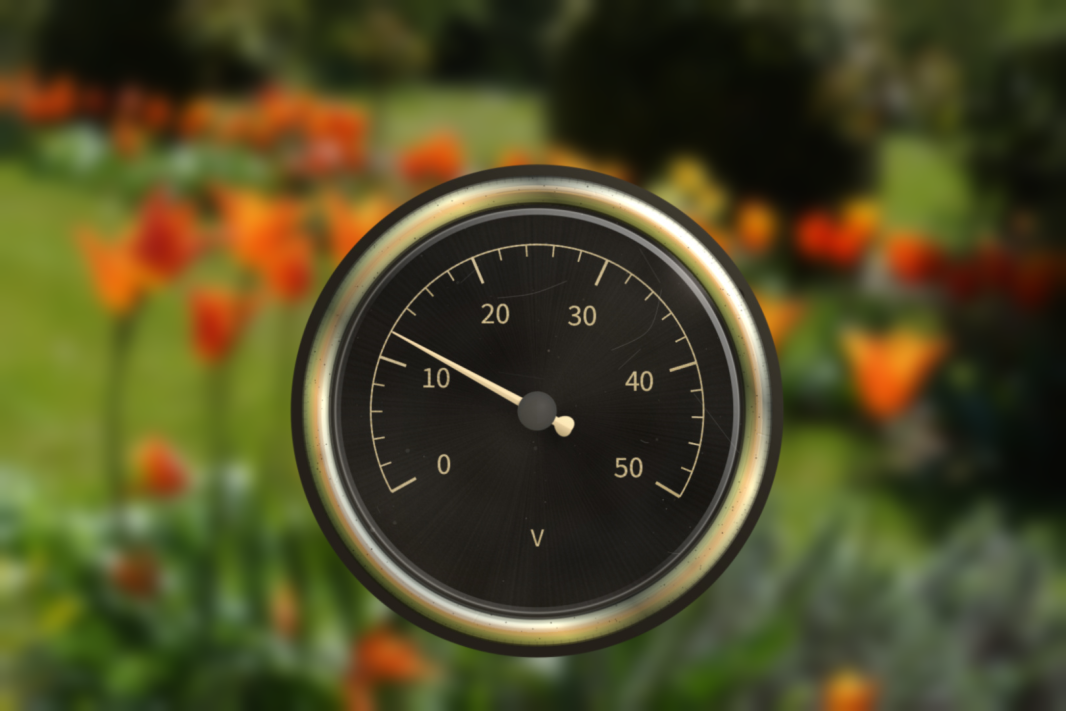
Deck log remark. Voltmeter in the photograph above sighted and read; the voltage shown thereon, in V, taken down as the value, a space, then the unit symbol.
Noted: 12 V
